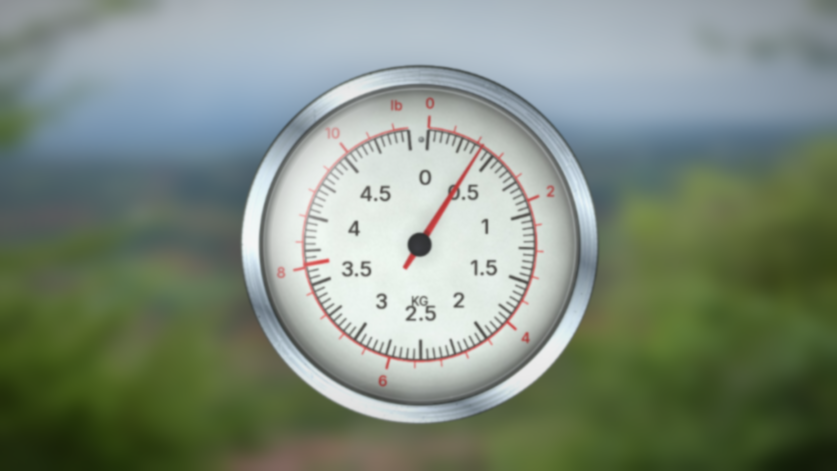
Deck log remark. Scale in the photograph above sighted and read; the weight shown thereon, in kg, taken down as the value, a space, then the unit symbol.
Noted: 0.4 kg
